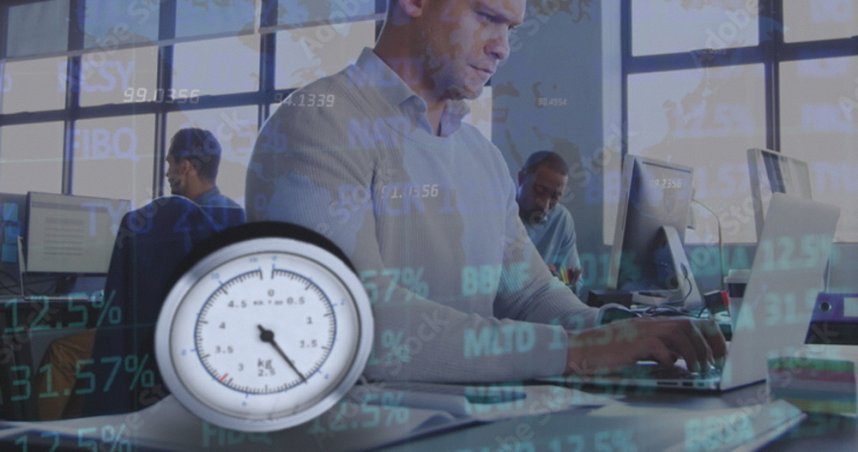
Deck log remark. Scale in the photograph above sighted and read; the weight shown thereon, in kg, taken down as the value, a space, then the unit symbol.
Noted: 2 kg
